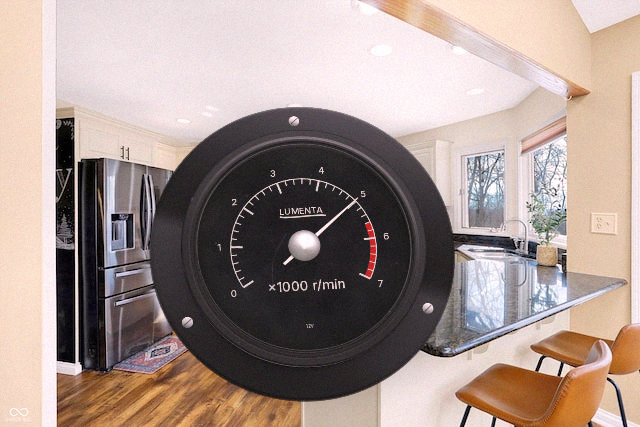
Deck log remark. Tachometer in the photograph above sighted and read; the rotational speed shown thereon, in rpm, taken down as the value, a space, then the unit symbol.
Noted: 5000 rpm
